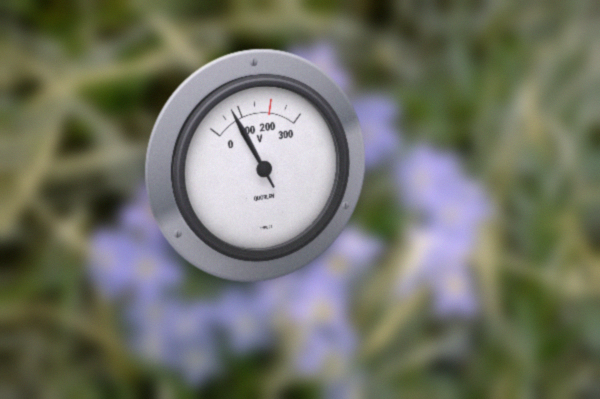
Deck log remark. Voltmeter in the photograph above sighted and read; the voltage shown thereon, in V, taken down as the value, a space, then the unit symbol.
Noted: 75 V
